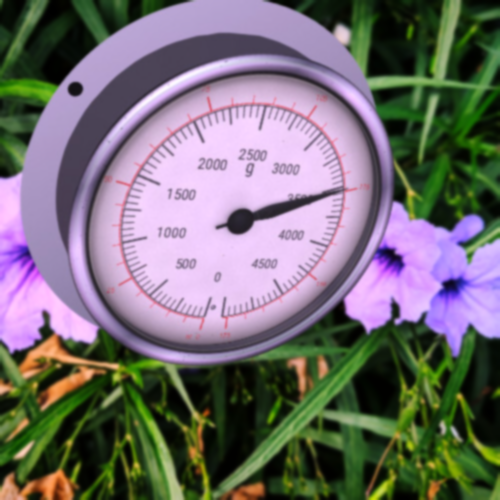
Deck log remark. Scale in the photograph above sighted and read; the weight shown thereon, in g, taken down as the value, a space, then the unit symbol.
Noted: 3500 g
